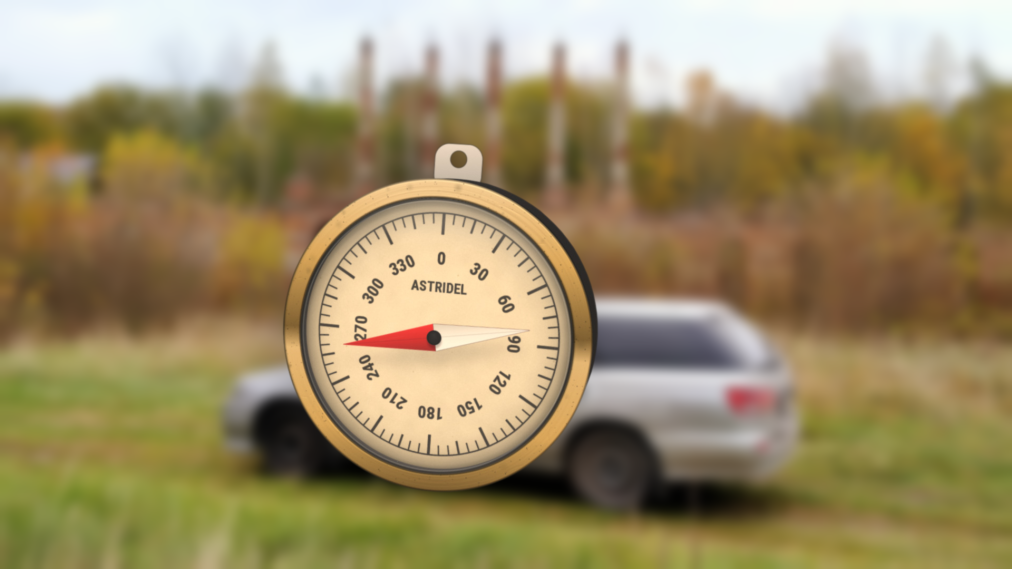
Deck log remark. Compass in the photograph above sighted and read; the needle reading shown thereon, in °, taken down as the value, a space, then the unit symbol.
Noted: 260 °
